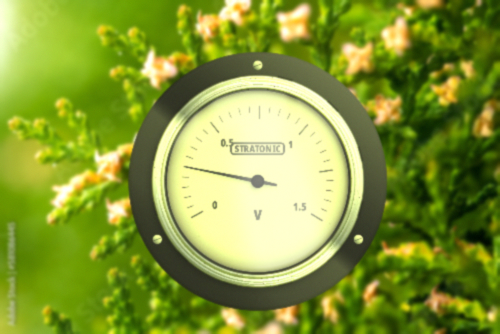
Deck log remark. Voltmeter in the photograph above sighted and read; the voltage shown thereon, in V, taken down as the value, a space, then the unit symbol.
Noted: 0.25 V
